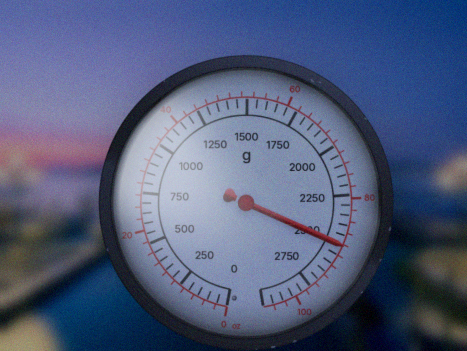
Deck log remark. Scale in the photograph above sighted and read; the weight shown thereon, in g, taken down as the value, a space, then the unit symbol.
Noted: 2500 g
